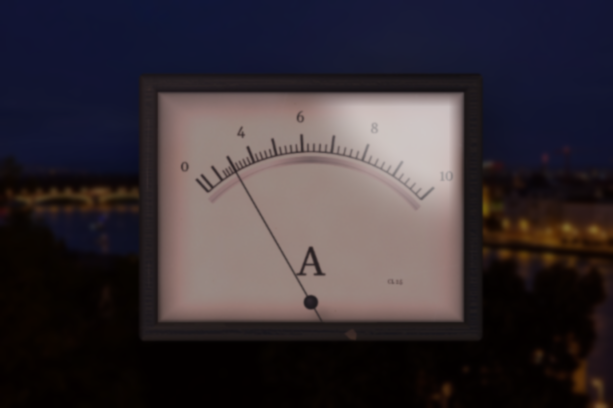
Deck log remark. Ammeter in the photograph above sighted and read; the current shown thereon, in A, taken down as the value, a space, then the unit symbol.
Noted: 3 A
